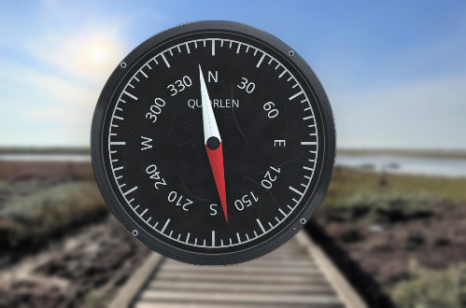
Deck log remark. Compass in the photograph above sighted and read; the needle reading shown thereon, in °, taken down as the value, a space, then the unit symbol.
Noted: 170 °
